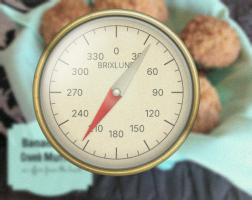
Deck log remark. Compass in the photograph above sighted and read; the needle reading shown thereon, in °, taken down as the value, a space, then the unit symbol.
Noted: 215 °
